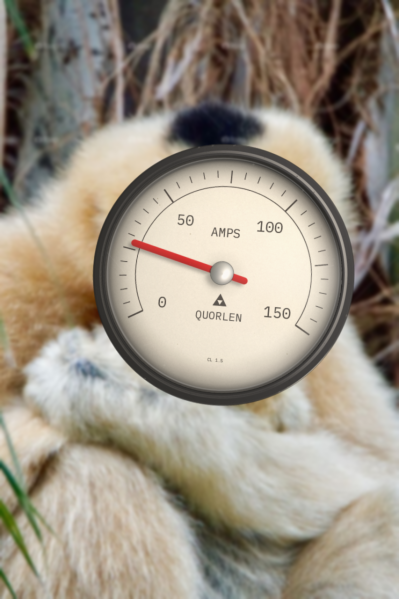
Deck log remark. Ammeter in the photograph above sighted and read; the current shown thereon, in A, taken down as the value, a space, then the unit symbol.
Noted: 27.5 A
